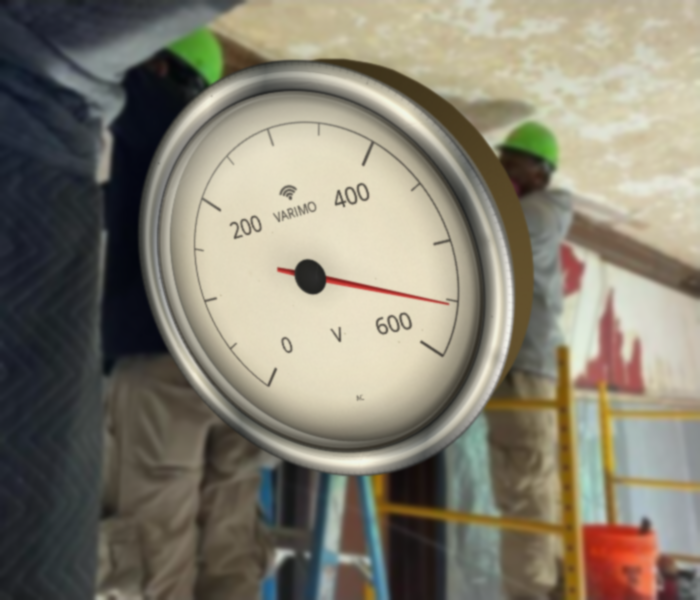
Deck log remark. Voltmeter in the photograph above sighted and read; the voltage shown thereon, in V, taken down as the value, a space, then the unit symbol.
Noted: 550 V
